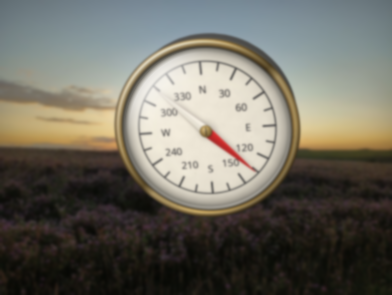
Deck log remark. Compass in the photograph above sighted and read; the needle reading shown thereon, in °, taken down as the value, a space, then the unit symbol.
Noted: 135 °
